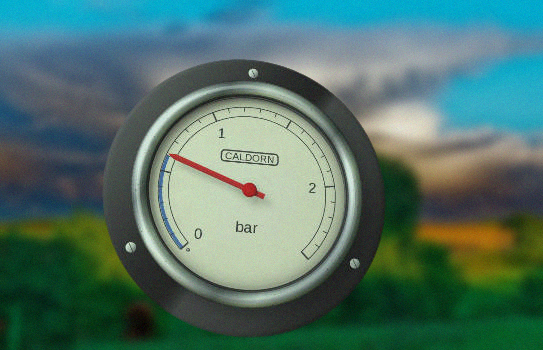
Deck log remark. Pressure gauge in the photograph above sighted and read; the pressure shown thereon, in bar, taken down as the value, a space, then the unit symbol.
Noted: 0.6 bar
